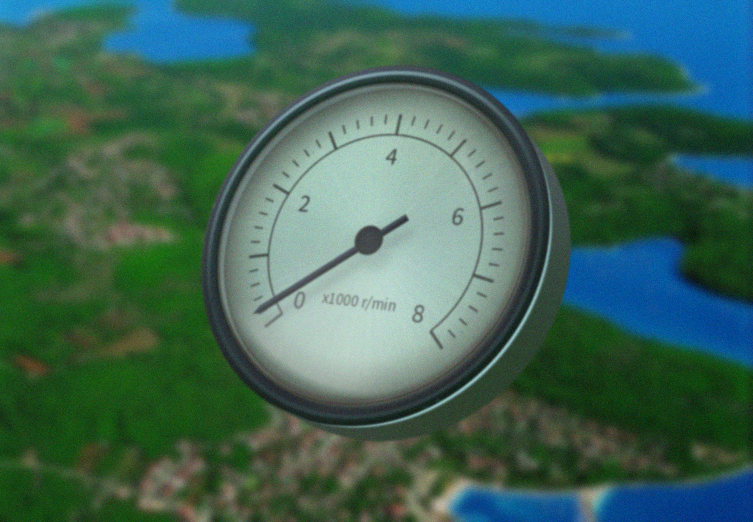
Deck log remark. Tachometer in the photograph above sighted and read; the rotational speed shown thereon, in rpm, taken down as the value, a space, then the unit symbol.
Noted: 200 rpm
